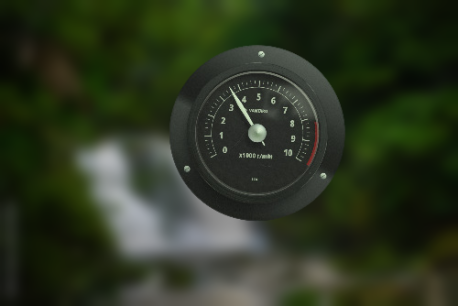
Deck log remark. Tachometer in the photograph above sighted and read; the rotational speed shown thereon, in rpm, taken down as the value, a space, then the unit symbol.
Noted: 3600 rpm
